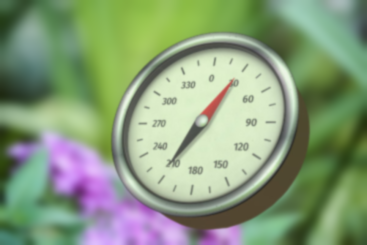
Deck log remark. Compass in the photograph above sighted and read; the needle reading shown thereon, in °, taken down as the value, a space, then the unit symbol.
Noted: 30 °
